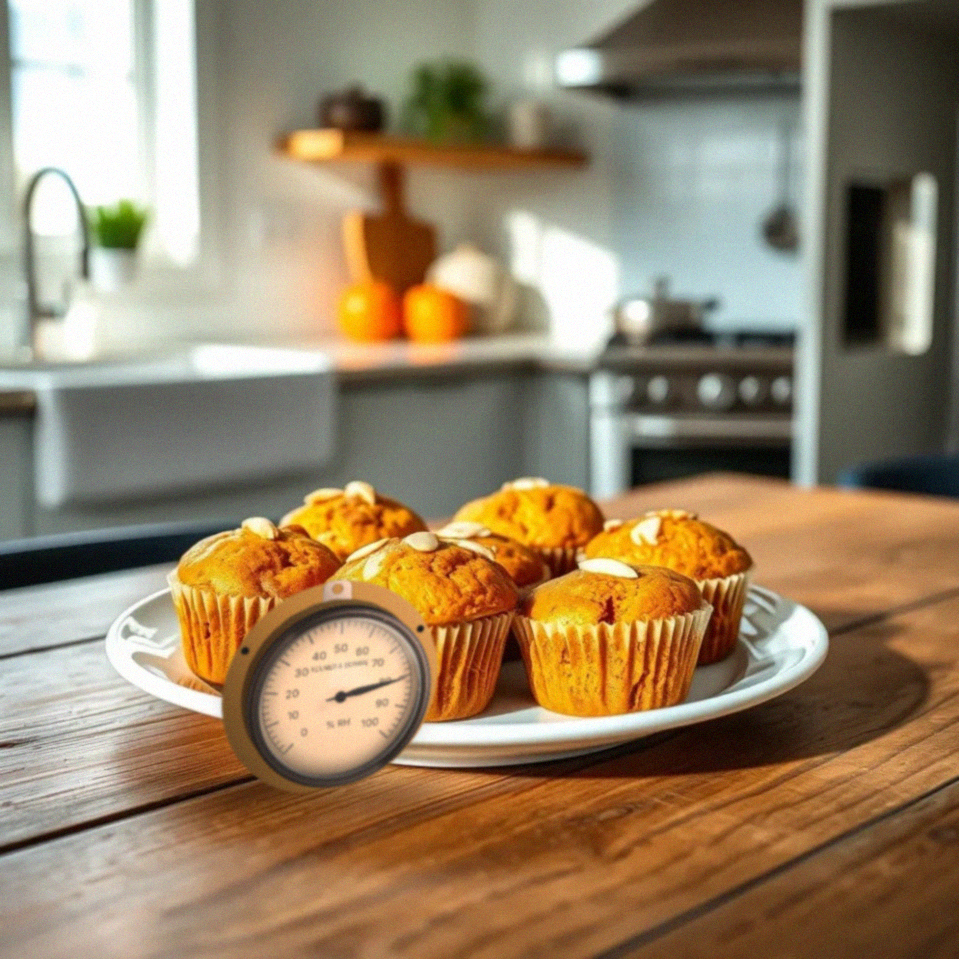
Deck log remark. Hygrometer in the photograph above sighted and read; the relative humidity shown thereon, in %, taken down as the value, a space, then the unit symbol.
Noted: 80 %
